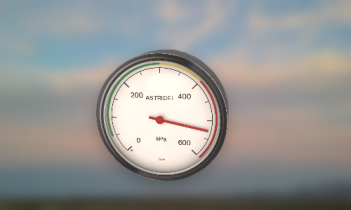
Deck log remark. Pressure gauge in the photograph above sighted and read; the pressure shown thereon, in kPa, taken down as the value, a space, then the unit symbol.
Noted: 525 kPa
